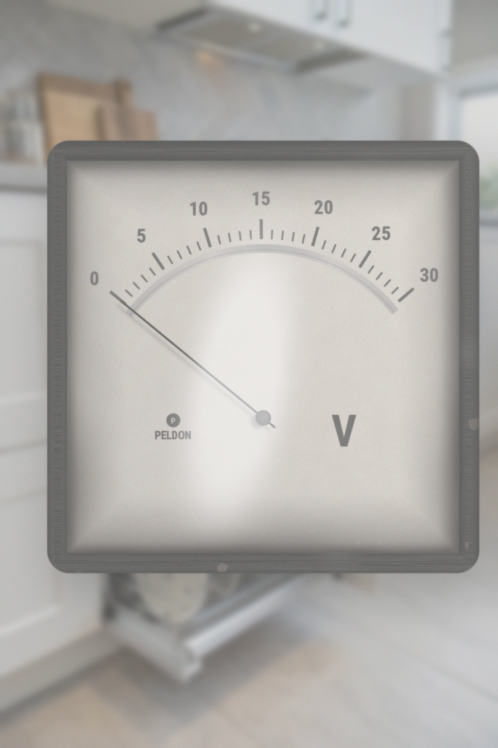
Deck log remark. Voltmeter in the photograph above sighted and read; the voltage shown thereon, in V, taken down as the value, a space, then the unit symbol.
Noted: 0 V
